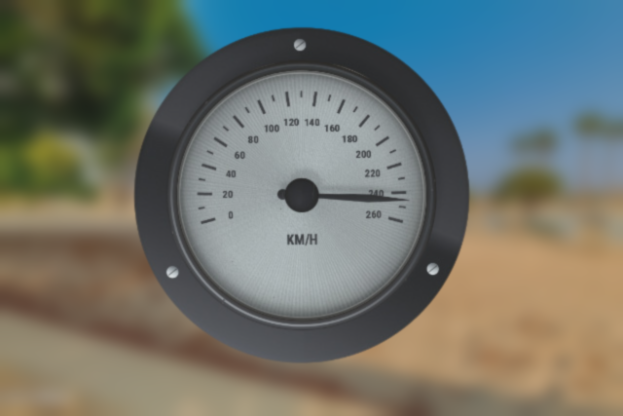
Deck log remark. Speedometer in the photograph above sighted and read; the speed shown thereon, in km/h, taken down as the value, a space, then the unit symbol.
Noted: 245 km/h
